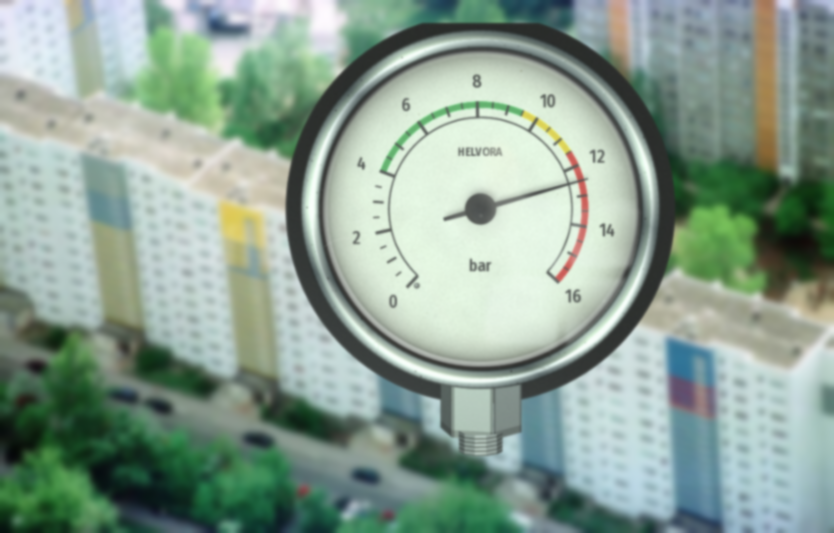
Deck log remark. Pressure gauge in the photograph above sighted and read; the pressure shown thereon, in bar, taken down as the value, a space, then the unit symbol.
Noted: 12.5 bar
